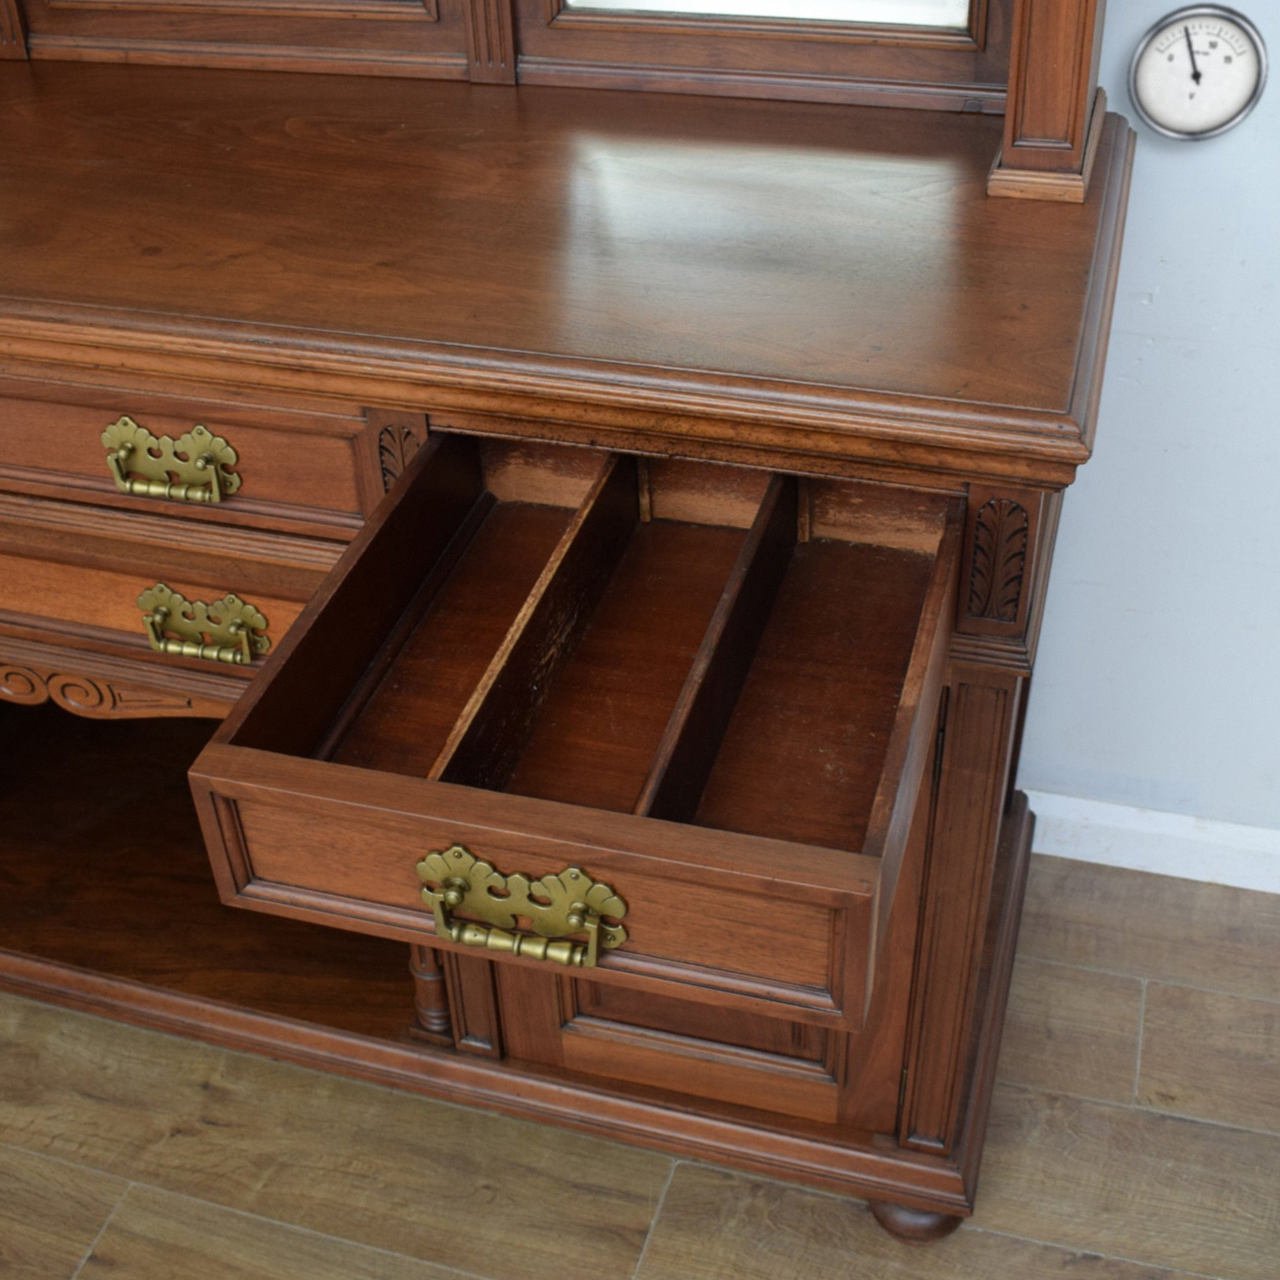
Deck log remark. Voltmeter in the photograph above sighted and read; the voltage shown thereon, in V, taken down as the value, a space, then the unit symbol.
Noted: 5 V
